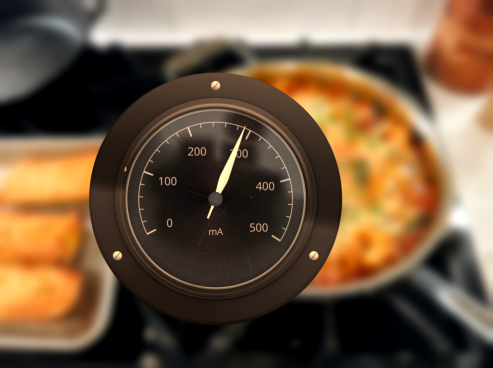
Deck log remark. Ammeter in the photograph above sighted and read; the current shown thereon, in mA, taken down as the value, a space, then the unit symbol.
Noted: 290 mA
